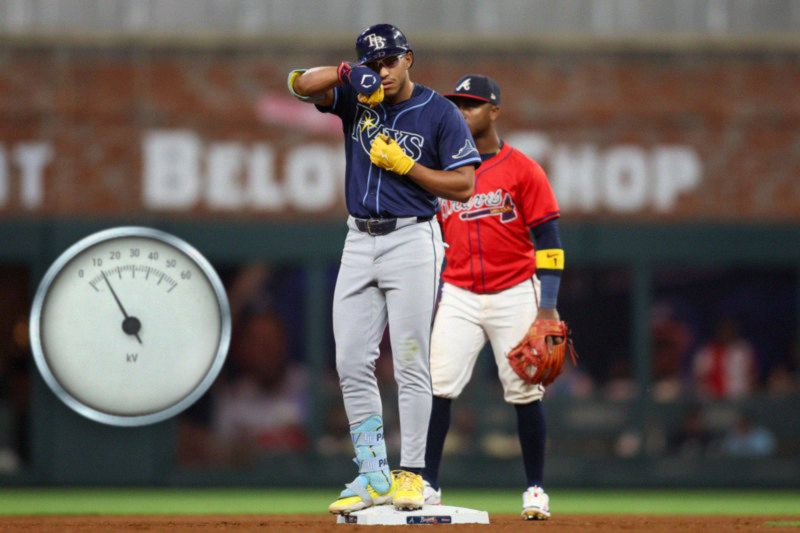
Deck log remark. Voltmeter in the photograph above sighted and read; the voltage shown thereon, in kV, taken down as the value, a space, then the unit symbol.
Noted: 10 kV
